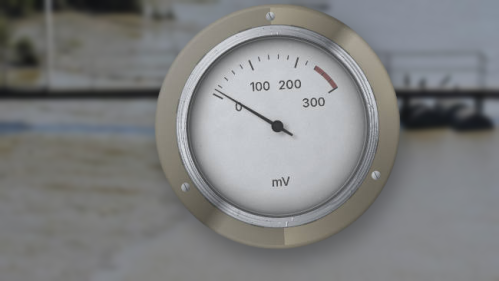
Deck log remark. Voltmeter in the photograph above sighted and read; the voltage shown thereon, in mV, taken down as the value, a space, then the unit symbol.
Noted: 10 mV
